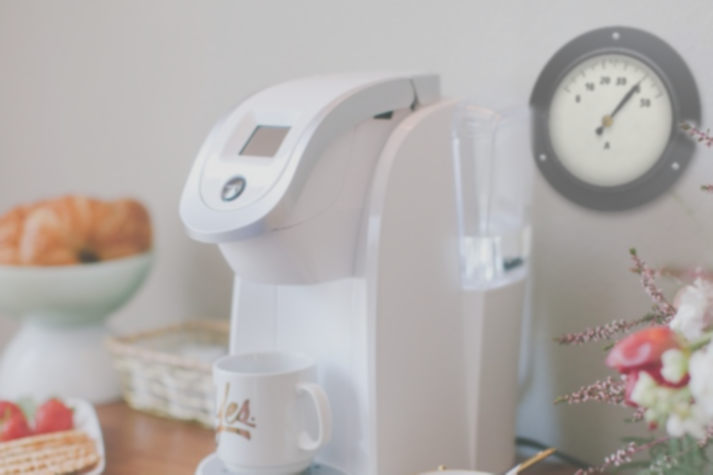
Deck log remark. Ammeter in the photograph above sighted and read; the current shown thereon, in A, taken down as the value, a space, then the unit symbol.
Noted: 40 A
